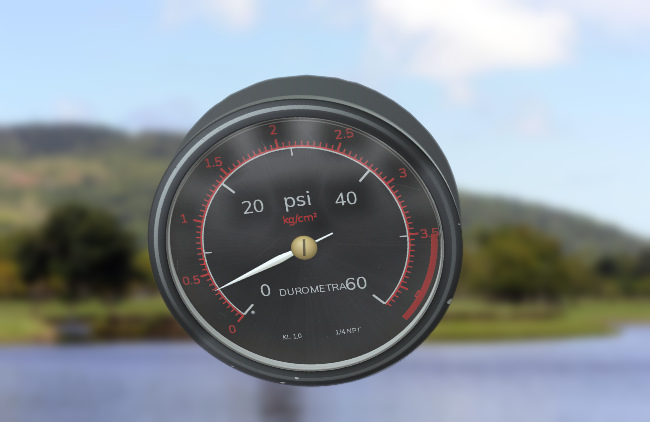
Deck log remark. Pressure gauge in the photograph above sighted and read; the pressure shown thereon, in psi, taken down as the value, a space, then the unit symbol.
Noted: 5 psi
